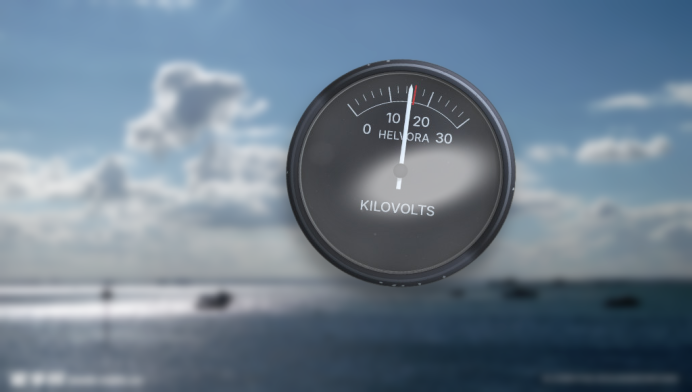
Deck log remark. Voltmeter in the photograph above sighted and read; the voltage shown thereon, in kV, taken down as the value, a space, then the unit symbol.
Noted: 15 kV
